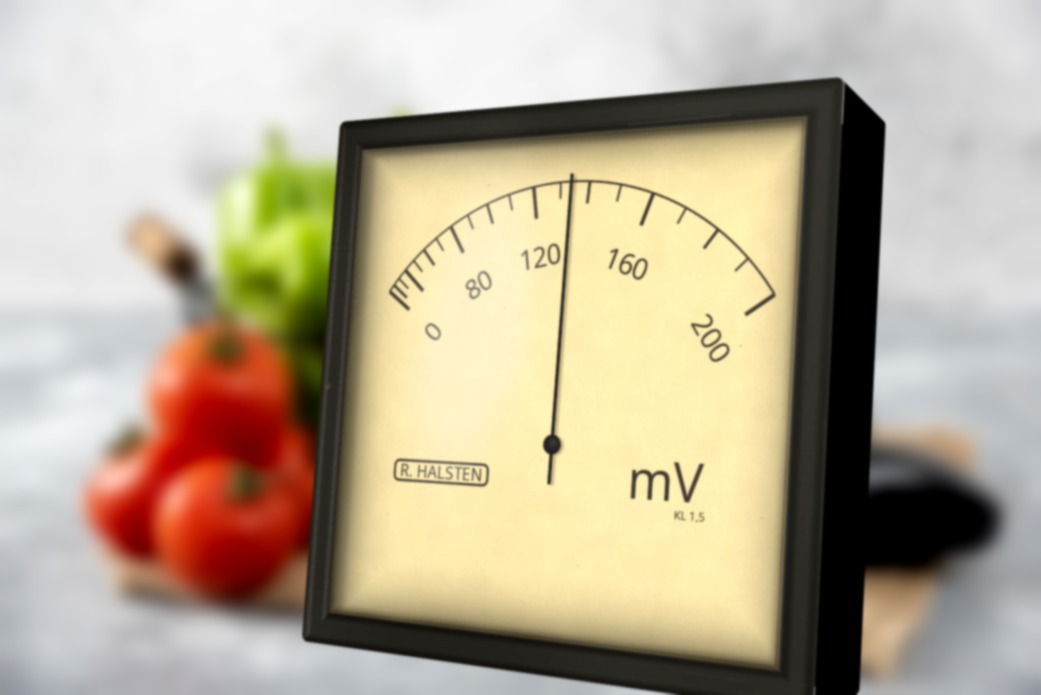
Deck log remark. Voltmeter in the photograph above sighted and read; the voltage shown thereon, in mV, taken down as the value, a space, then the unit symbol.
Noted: 135 mV
